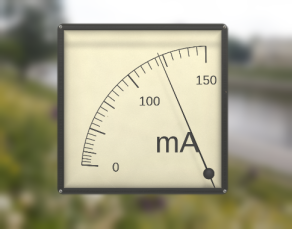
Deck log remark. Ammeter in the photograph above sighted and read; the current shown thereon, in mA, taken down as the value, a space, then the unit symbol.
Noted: 122.5 mA
